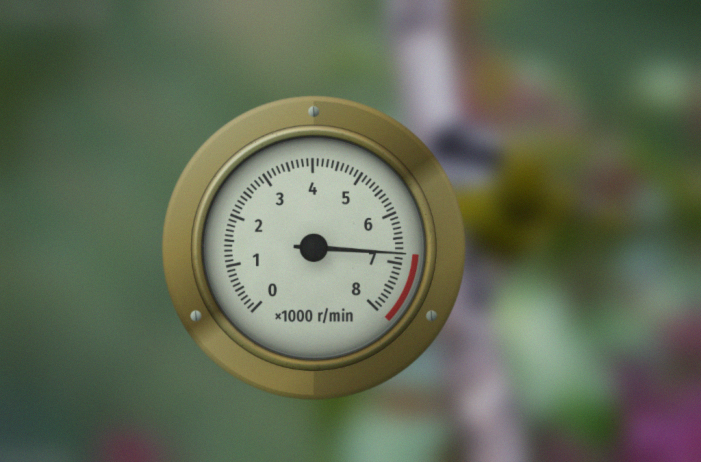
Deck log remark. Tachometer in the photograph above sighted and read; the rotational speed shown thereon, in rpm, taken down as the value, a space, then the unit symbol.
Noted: 6800 rpm
